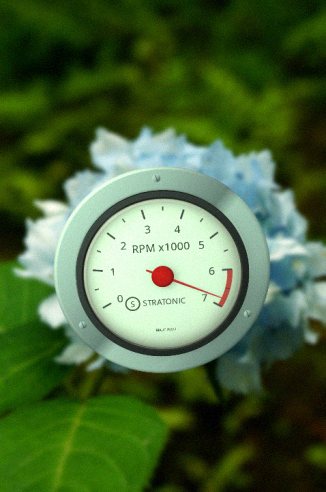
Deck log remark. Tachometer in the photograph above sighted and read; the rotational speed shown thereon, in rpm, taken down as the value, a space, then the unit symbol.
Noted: 6750 rpm
